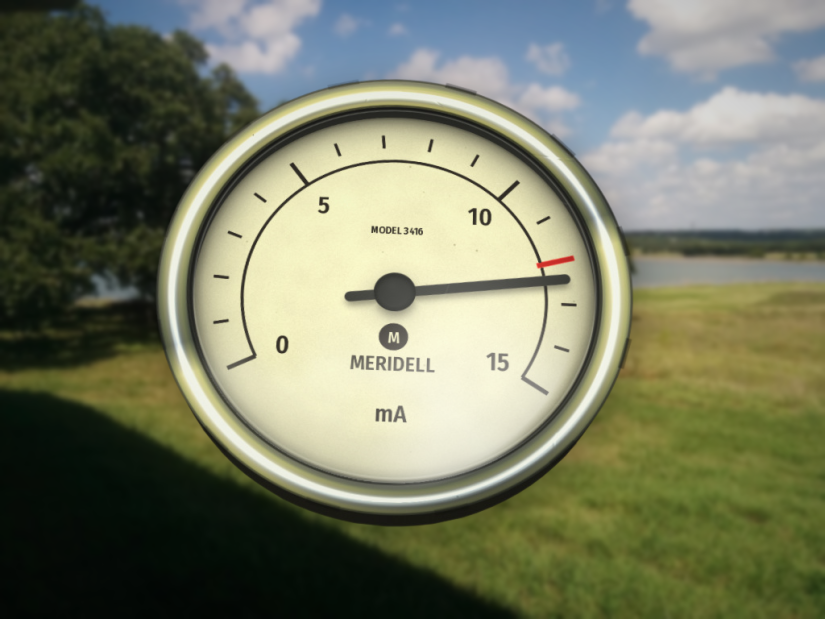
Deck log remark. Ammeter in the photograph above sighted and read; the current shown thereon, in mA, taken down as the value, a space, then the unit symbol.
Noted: 12.5 mA
